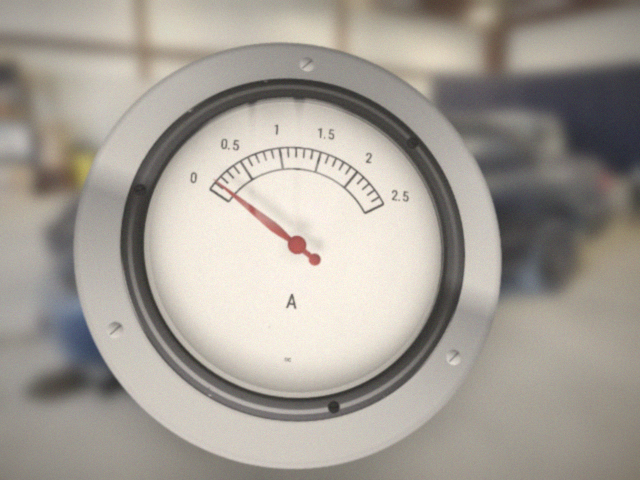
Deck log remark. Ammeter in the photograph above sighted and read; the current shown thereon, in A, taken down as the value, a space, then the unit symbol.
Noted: 0.1 A
